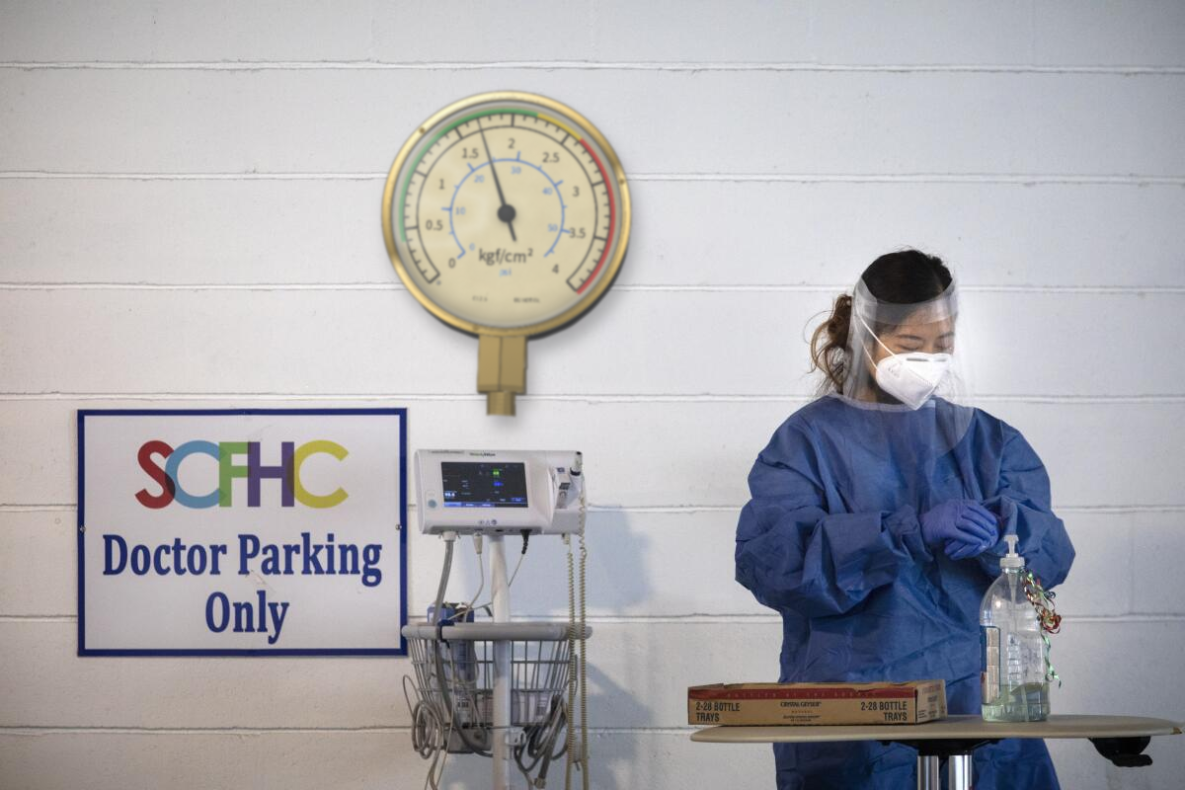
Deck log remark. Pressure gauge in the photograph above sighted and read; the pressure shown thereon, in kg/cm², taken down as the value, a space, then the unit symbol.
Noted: 1.7 kg/cm²
